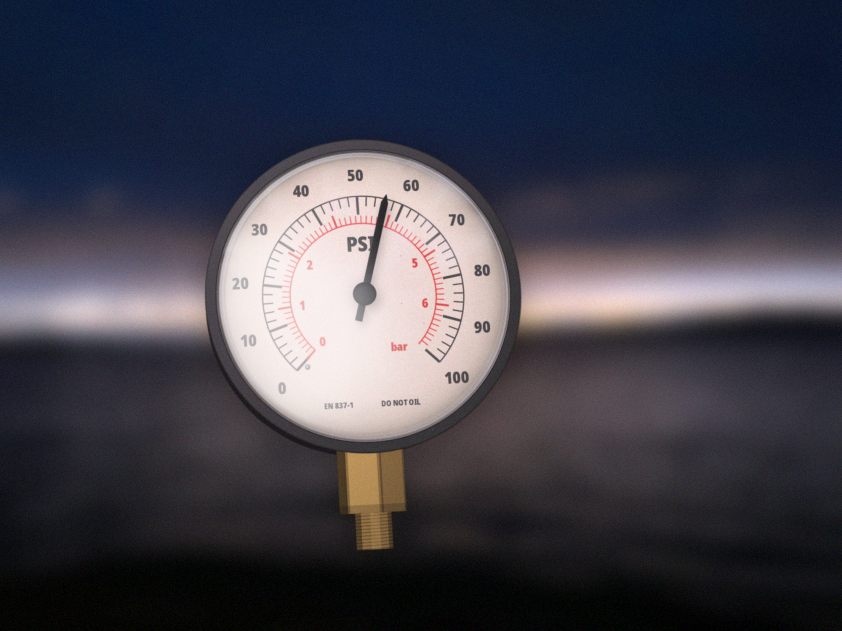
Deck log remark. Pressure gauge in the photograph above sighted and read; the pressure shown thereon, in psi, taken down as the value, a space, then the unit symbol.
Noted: 56 psi
